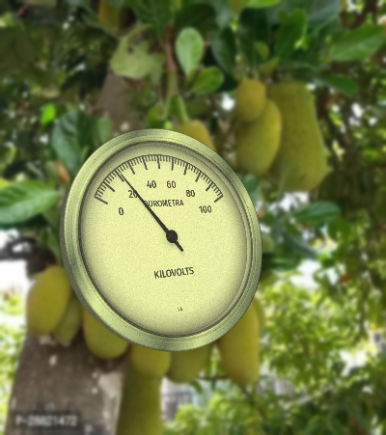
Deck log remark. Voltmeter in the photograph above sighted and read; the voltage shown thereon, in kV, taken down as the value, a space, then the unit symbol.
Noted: 20 kV
